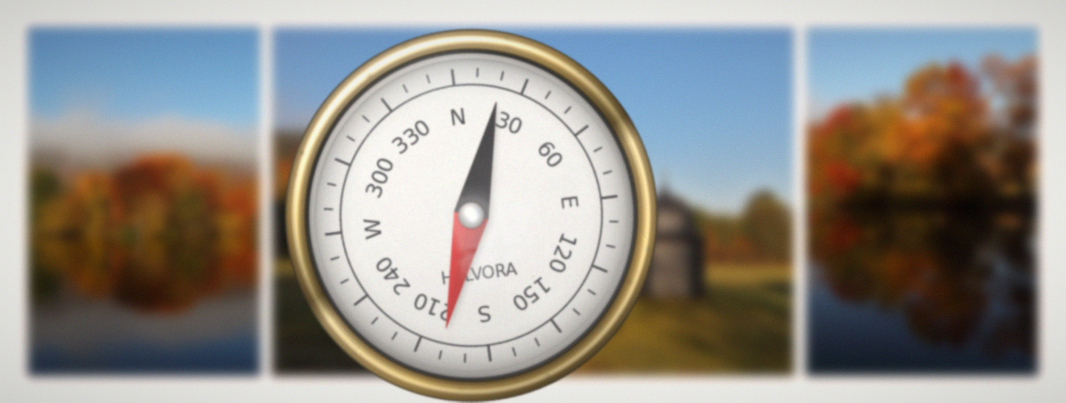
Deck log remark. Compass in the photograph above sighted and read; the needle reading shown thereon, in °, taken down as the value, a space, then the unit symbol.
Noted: 200 °
